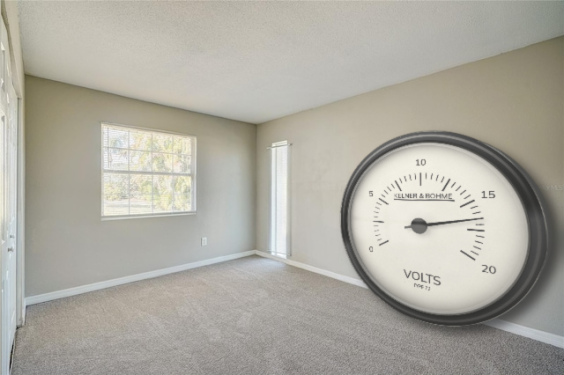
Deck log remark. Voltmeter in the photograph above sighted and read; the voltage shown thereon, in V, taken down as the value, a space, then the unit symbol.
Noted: 16.5 V
